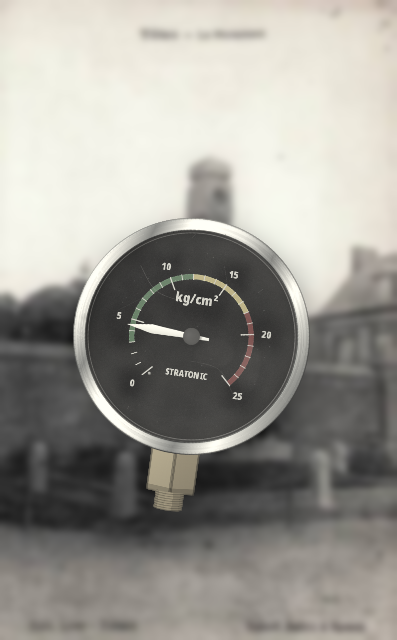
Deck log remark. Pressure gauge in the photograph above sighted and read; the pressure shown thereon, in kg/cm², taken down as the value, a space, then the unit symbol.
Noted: 4.5 kg/cm²
